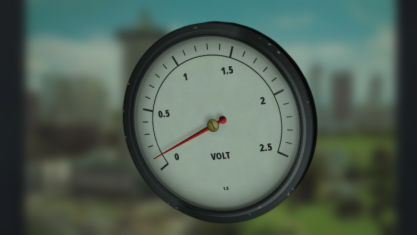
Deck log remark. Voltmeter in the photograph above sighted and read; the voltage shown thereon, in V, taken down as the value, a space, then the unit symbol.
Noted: 0.1 V
